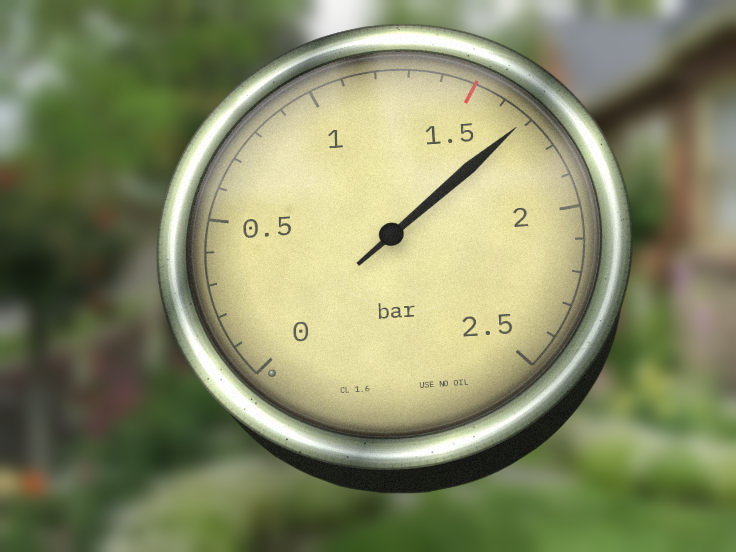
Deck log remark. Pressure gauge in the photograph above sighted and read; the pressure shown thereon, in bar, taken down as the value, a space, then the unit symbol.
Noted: 1.7 bar
